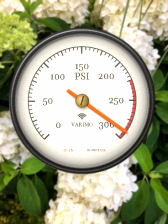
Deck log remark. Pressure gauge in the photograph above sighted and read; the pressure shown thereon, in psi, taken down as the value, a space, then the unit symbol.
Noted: 290 psi
